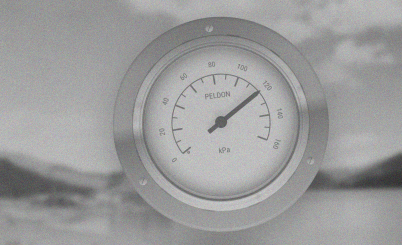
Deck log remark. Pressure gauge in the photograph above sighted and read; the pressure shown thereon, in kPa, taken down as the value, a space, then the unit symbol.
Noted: 120 kPa
